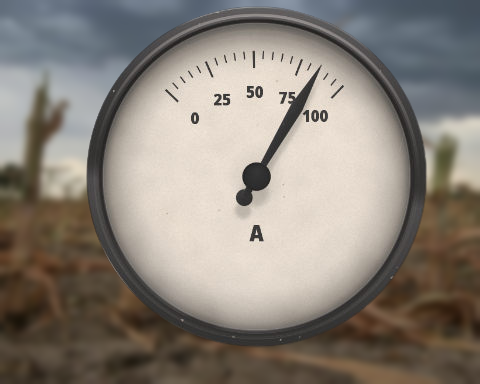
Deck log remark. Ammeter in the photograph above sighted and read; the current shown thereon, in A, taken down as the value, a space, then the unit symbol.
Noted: 85 A
